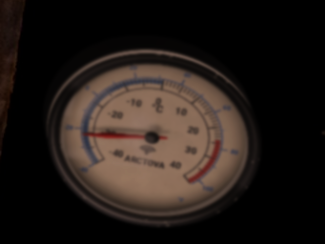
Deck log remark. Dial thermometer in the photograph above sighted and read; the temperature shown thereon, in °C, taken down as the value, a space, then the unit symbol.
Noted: -30 °C
